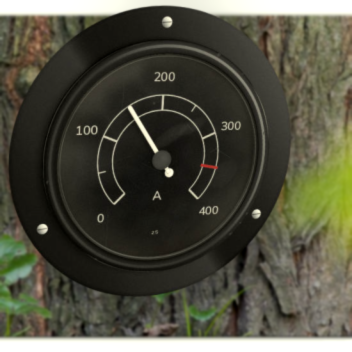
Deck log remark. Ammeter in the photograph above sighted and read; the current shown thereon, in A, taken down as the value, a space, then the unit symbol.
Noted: 150 A
